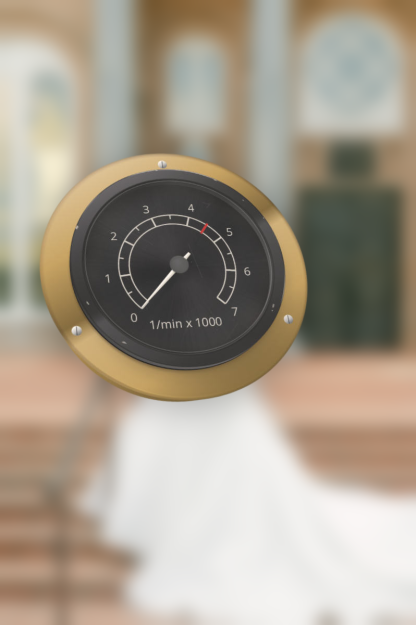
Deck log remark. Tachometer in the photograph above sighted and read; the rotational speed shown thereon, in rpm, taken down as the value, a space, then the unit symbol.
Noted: 0 rpm
